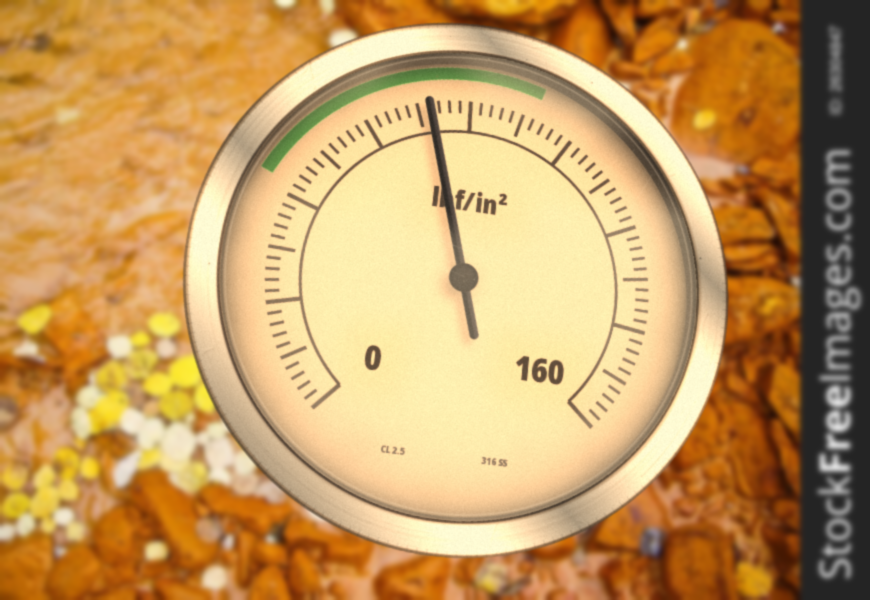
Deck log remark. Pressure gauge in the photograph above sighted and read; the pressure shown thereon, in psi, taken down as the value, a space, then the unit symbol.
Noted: 72 psi
